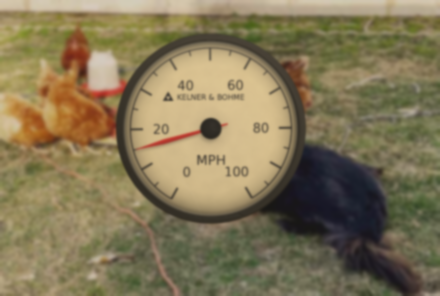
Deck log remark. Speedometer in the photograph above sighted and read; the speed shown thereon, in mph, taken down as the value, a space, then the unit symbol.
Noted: 15 mph
